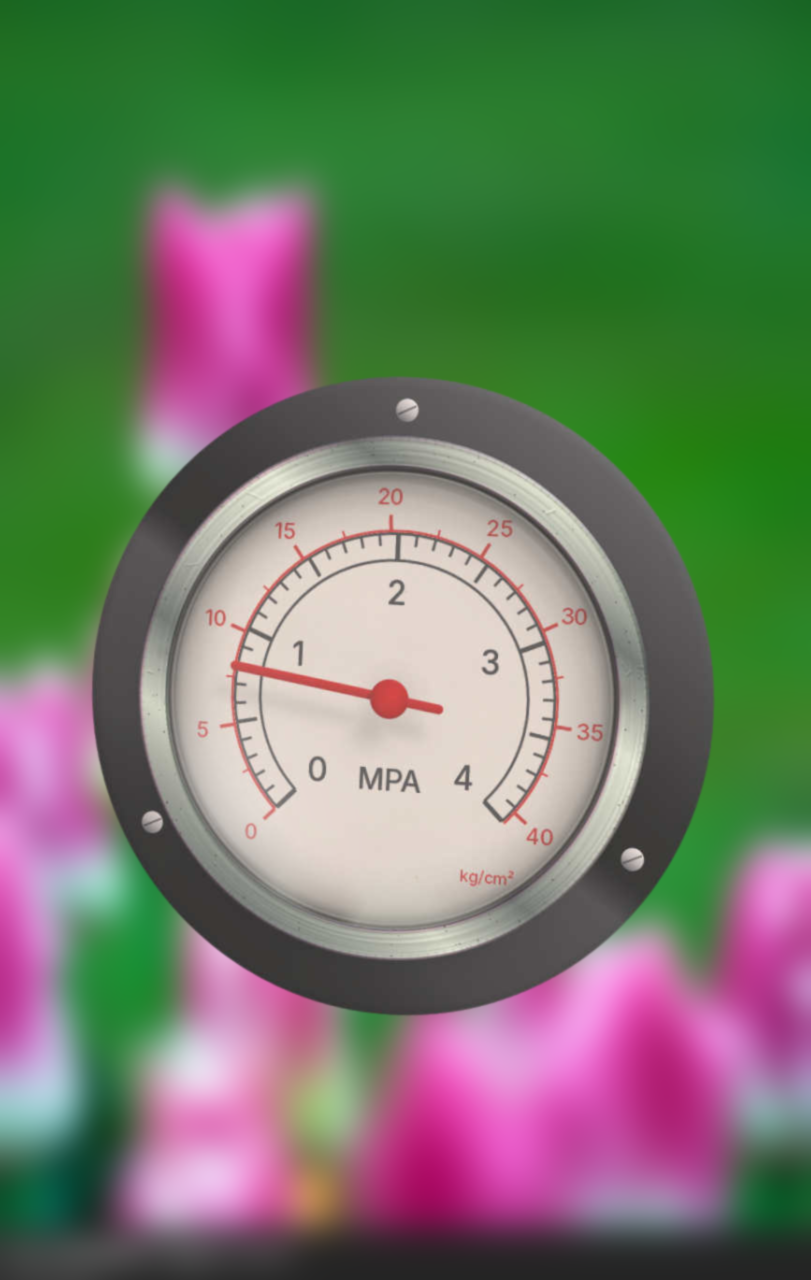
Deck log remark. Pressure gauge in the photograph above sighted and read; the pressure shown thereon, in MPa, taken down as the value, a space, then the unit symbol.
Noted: 0.8 MPa
